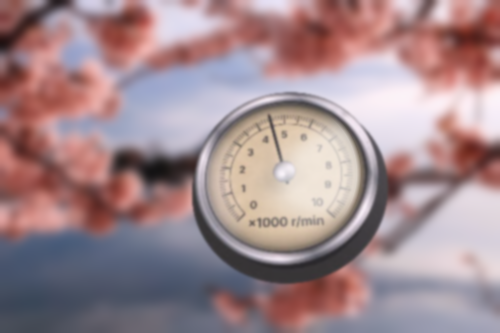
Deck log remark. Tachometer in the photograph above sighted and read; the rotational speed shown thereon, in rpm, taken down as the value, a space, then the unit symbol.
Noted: 4500 rpm
